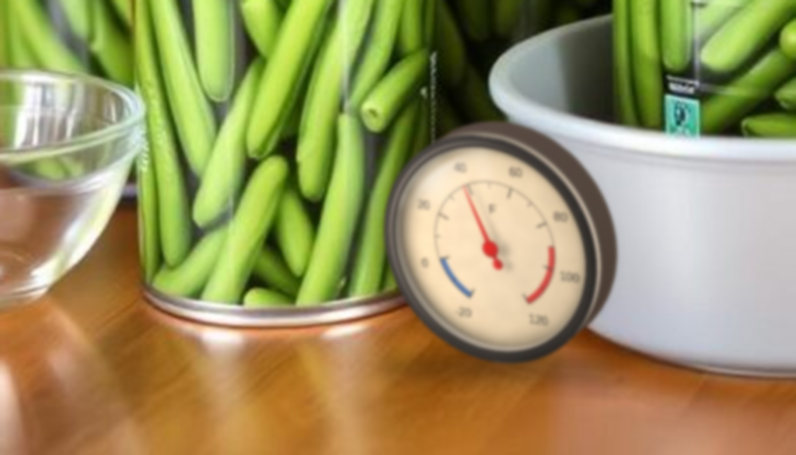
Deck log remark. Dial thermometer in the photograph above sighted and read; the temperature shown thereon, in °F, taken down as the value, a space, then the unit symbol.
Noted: 40 °F
